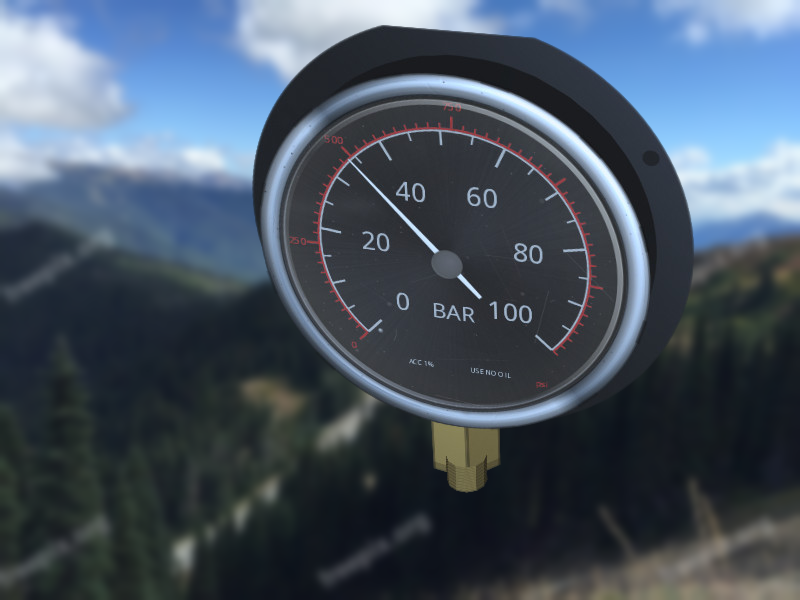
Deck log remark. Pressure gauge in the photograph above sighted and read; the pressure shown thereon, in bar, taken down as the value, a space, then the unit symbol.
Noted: 35 bar
